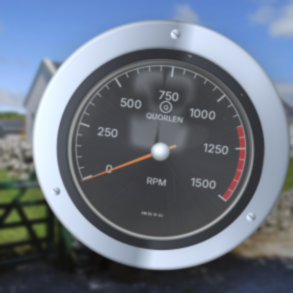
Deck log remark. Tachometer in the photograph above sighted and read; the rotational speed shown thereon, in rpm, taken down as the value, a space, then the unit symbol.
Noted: 0 rpm
